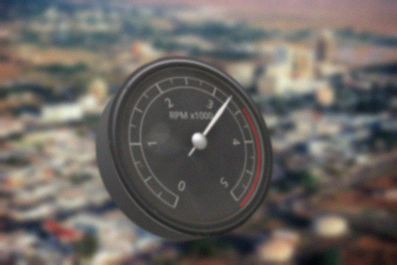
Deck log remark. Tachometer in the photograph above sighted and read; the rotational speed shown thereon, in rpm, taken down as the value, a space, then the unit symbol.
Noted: 3250 rpm
